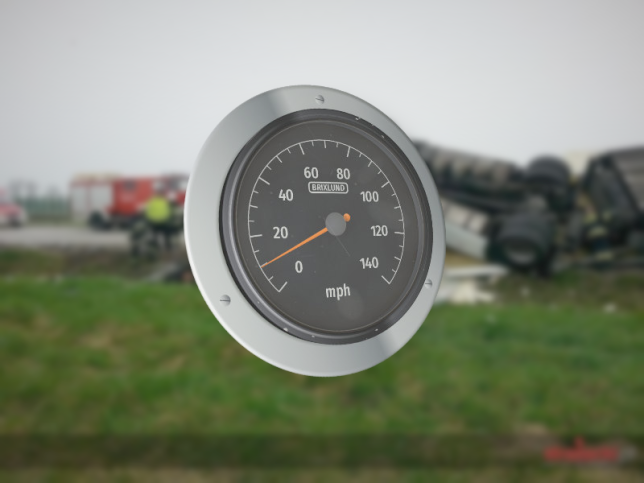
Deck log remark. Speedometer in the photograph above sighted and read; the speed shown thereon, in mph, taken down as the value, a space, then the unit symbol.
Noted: 10 mph
